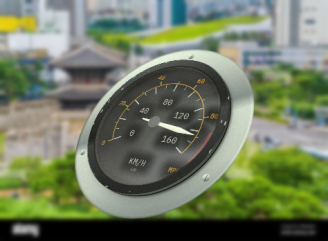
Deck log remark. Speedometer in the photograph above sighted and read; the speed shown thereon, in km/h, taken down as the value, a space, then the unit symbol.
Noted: 145 km/h
